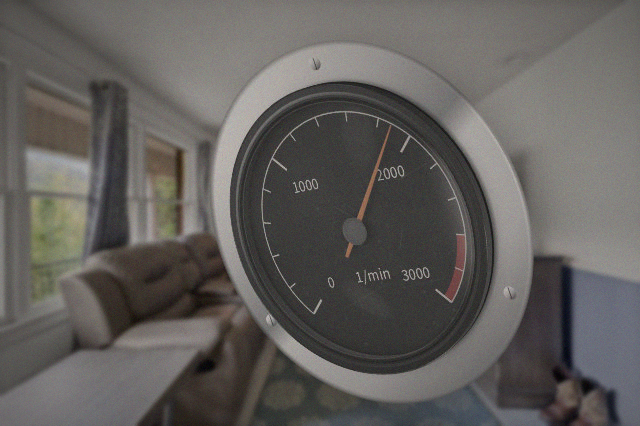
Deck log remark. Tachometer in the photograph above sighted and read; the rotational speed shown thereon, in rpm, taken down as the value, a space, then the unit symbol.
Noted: 1900 rpm
